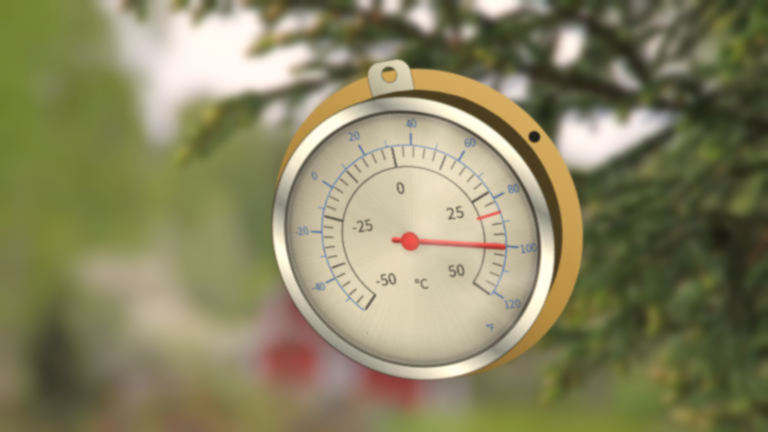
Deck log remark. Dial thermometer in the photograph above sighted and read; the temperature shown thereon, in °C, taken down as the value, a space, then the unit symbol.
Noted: 37.5 °C
